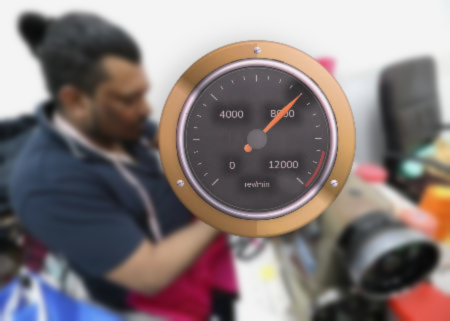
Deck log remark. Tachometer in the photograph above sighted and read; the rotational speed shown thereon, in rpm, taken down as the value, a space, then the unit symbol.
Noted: 8000 rpm
